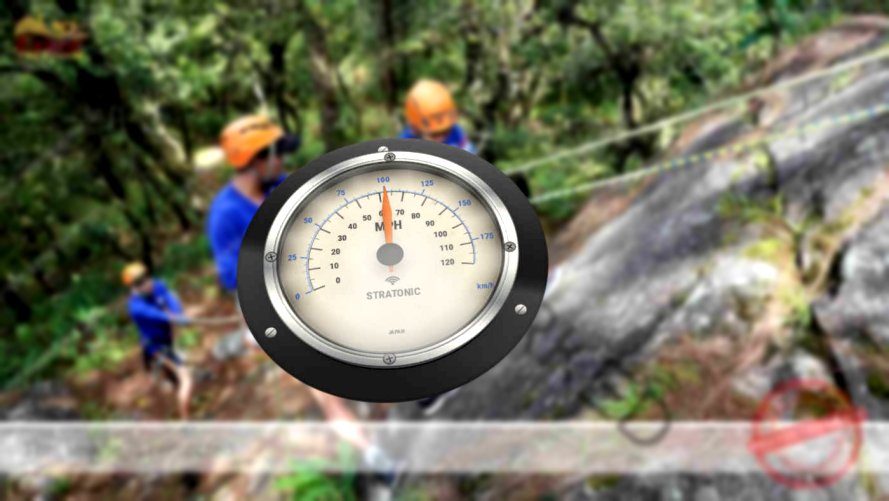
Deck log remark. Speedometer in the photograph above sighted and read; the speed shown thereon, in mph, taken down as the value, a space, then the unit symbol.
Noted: 62.5 mph
